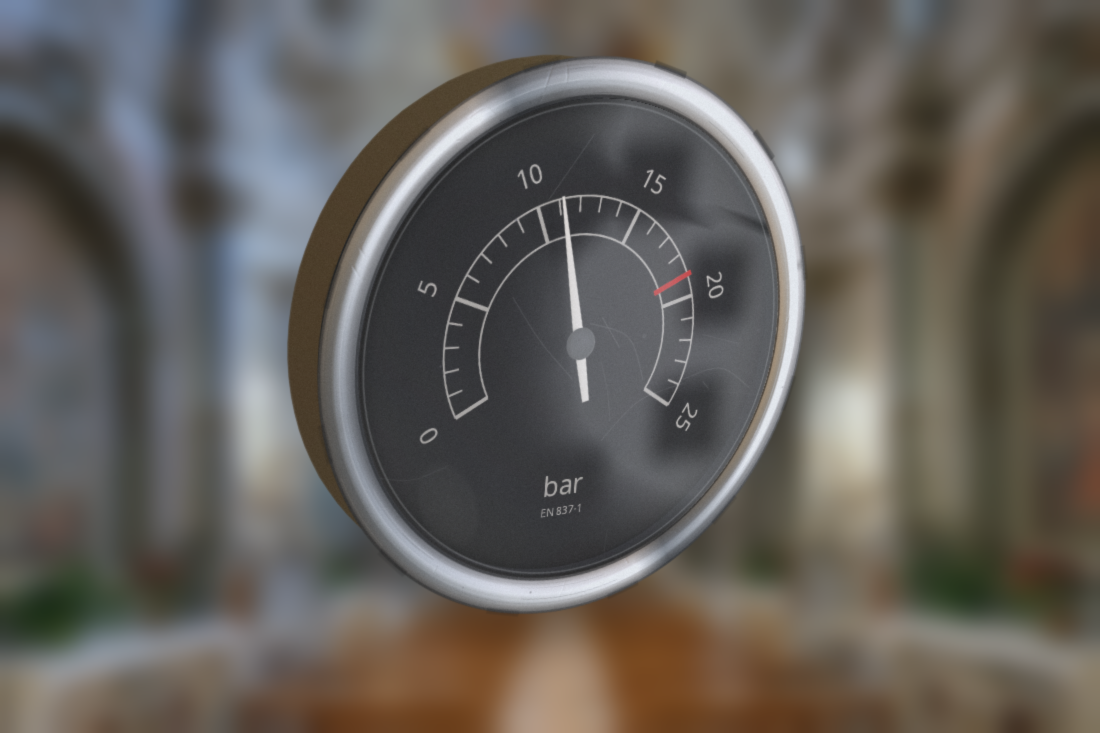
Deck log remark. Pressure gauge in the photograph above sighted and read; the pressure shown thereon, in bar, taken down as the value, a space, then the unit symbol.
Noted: 11 bar
